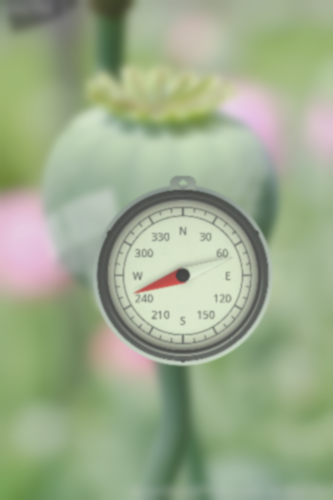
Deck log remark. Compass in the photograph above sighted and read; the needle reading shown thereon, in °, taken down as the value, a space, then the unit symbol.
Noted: 250 °
